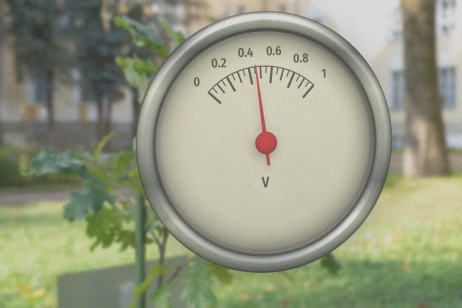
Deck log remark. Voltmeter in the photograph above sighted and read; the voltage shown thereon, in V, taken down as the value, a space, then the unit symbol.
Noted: 0.45 V
